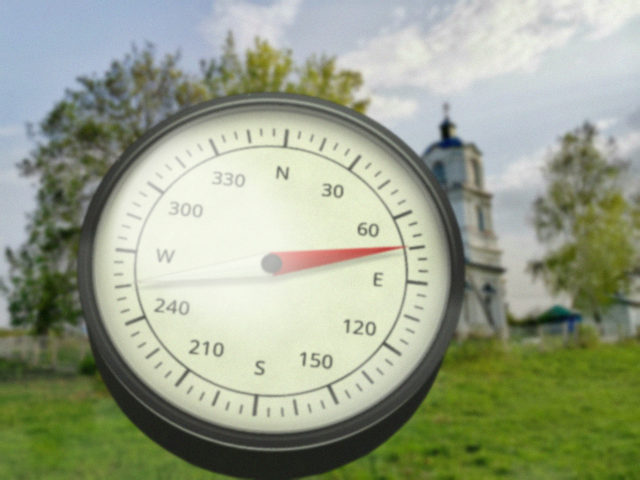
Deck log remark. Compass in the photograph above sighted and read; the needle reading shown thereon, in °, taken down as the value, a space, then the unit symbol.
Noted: 75 °
